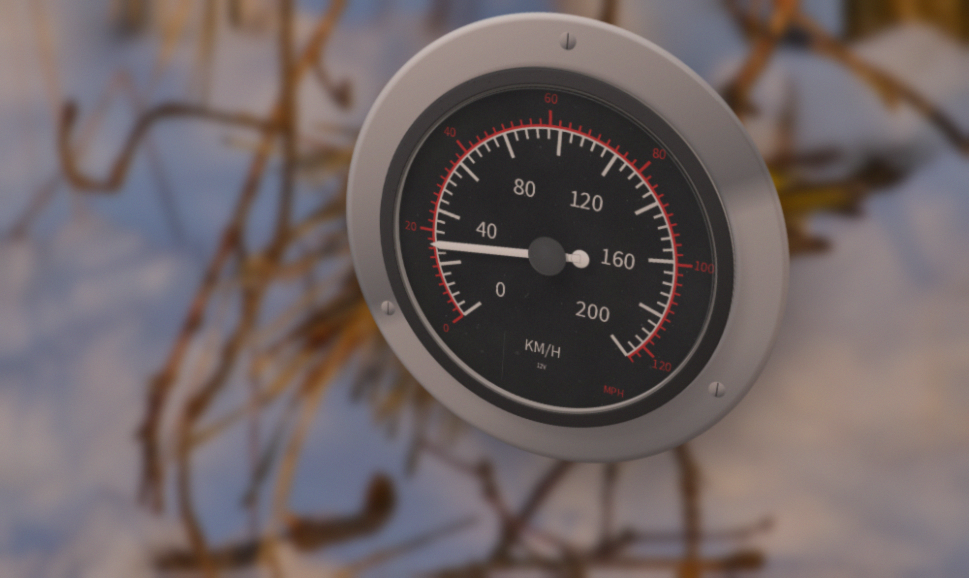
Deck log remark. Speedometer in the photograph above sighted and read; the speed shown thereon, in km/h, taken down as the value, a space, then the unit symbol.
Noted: 28 km/h
